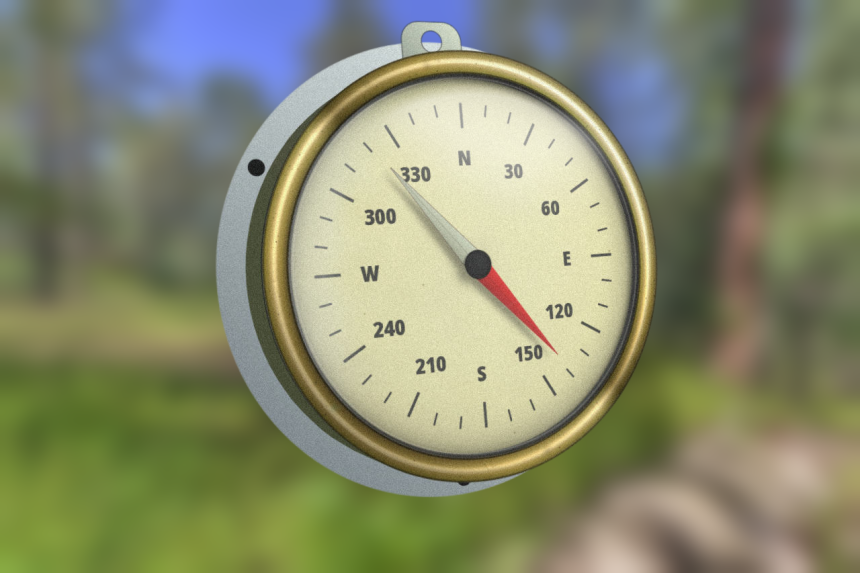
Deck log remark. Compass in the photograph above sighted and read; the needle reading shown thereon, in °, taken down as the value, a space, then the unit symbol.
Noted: 140 °
